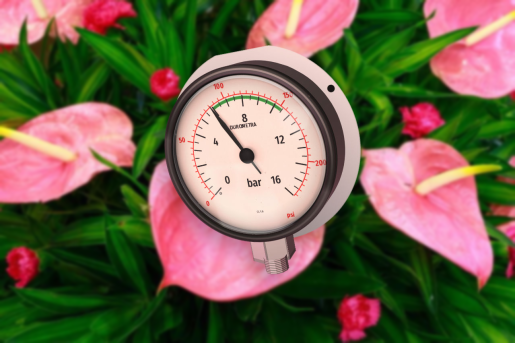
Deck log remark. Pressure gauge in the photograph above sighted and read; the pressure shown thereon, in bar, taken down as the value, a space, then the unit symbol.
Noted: 6 bar
